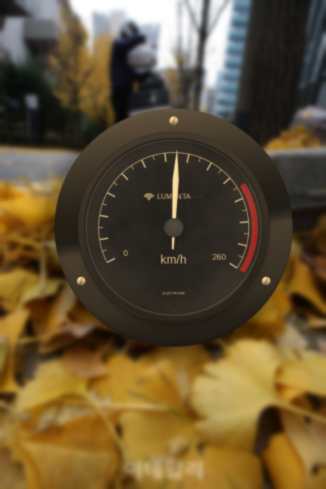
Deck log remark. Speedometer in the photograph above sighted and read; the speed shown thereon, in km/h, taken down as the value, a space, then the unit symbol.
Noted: 130 km/h
